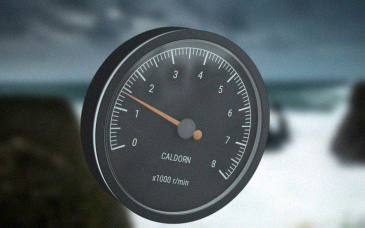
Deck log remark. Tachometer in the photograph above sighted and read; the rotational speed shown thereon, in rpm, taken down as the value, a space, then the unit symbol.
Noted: 1400 rpm
